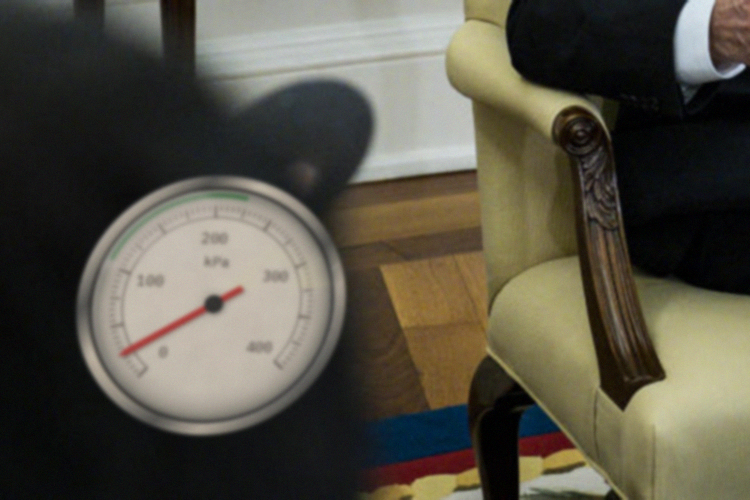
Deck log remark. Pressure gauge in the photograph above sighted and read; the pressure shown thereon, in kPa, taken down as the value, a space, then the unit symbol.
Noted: 25 kPa
